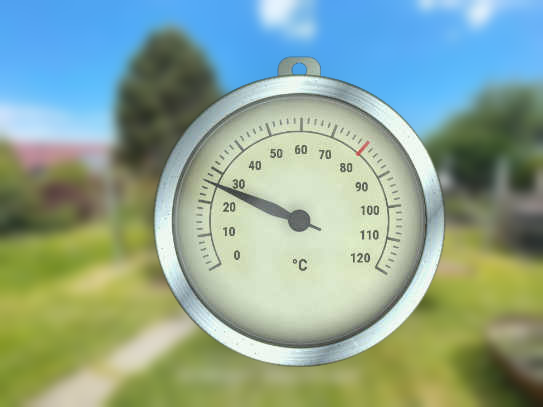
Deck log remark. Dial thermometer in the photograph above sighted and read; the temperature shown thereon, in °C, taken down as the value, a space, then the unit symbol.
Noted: 26 °C
